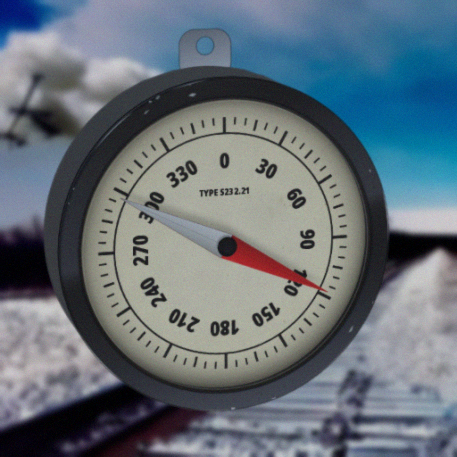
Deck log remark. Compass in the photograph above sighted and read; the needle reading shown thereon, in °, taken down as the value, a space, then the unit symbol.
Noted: 117.5 °
